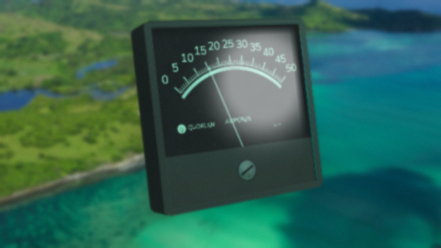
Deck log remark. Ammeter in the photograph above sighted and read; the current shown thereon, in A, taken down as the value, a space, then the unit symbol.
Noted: 15 A
